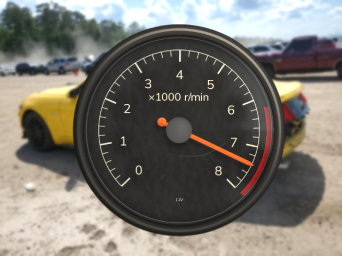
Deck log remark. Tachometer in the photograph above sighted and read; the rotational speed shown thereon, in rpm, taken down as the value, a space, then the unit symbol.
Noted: 7400 rpm
